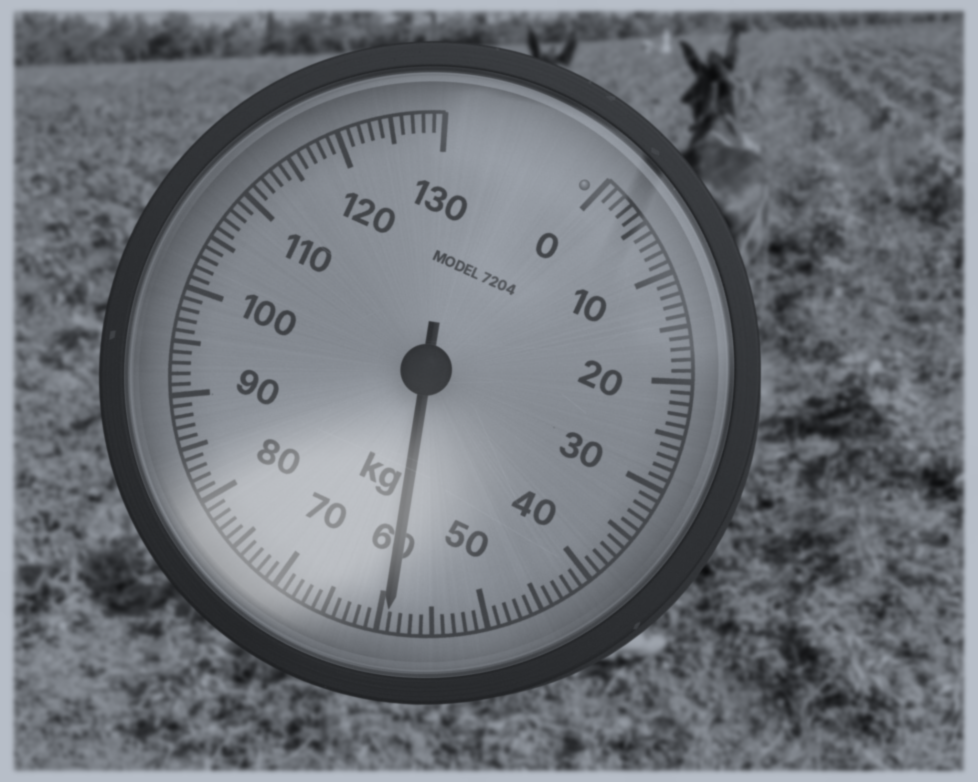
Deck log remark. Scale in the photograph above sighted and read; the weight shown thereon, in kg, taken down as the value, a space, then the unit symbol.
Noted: 59 kg
